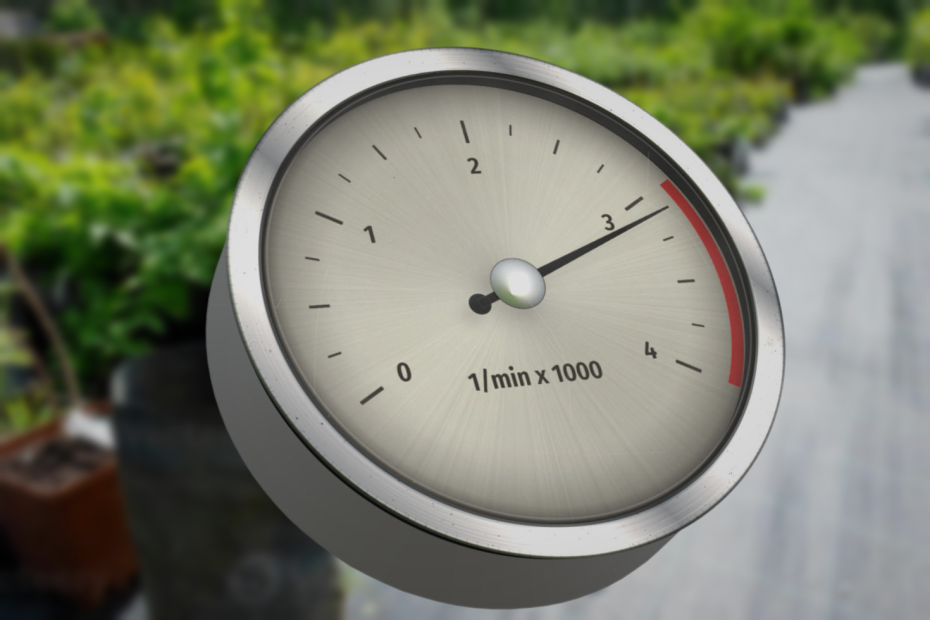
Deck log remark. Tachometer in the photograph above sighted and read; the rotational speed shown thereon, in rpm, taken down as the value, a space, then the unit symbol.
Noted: 3125 rpm
